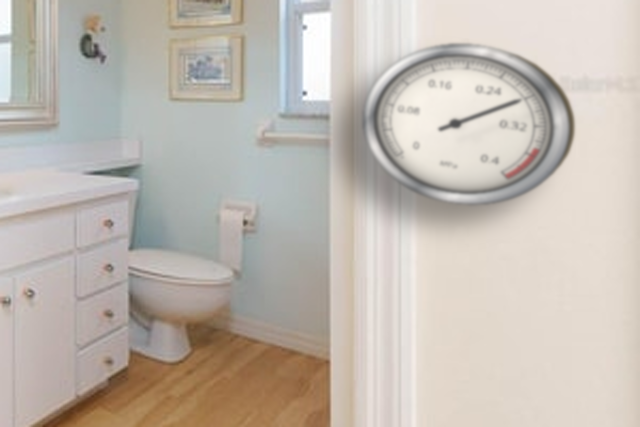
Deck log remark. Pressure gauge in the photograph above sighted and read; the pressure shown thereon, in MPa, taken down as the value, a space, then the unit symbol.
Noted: 0.28 MPa
